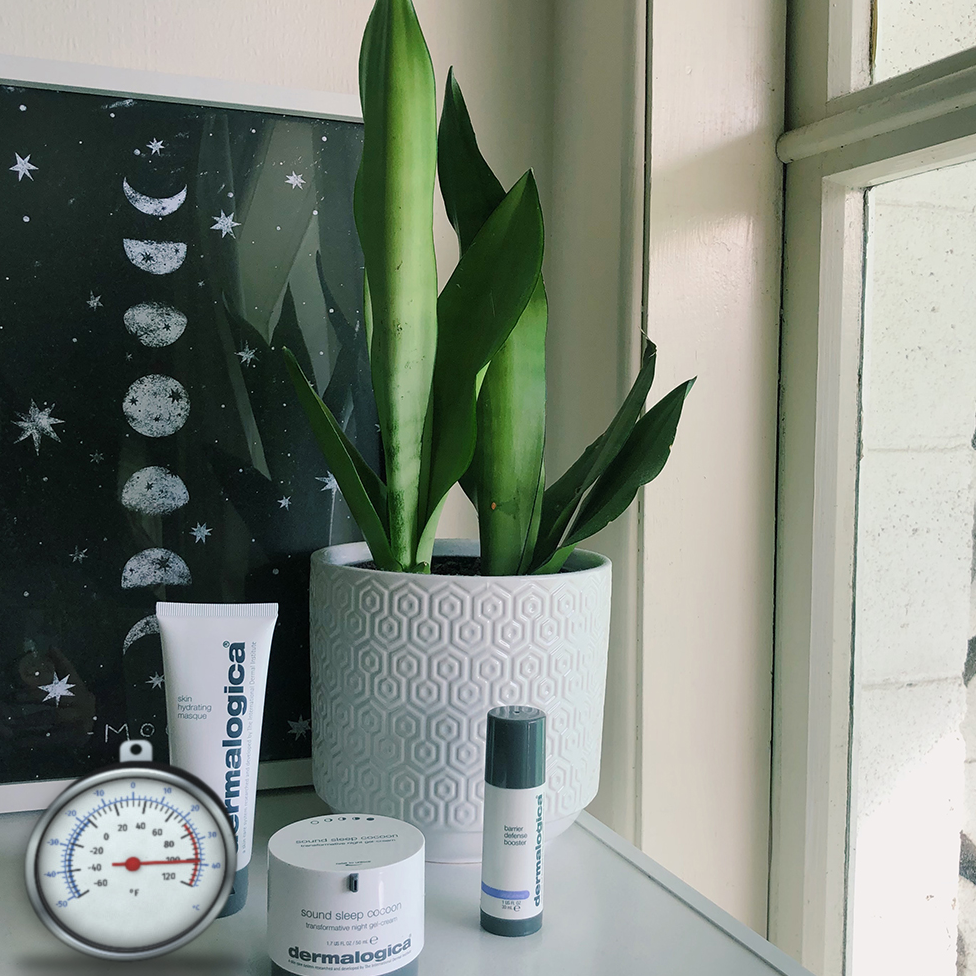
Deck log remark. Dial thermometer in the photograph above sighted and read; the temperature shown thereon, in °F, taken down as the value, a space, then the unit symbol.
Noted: 100 °F
